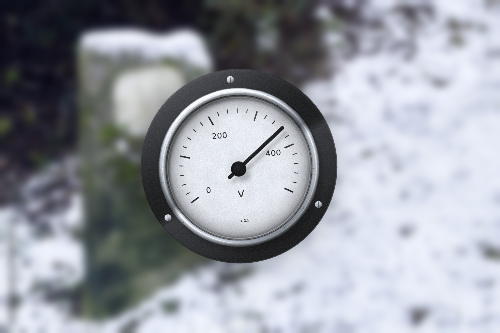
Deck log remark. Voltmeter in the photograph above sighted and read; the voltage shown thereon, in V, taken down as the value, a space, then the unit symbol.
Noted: 360 V
